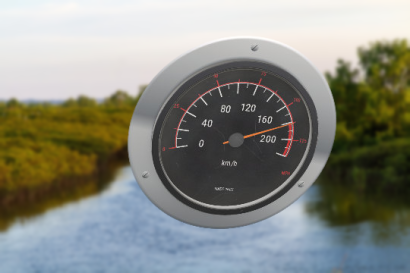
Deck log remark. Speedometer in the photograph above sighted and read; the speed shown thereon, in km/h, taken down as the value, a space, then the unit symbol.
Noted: 180 km/h
